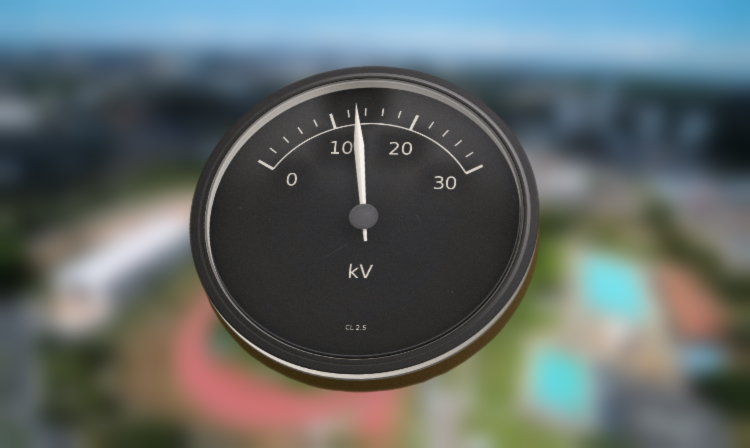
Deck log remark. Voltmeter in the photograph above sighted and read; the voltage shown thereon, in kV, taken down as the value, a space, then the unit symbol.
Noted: 13 kV
